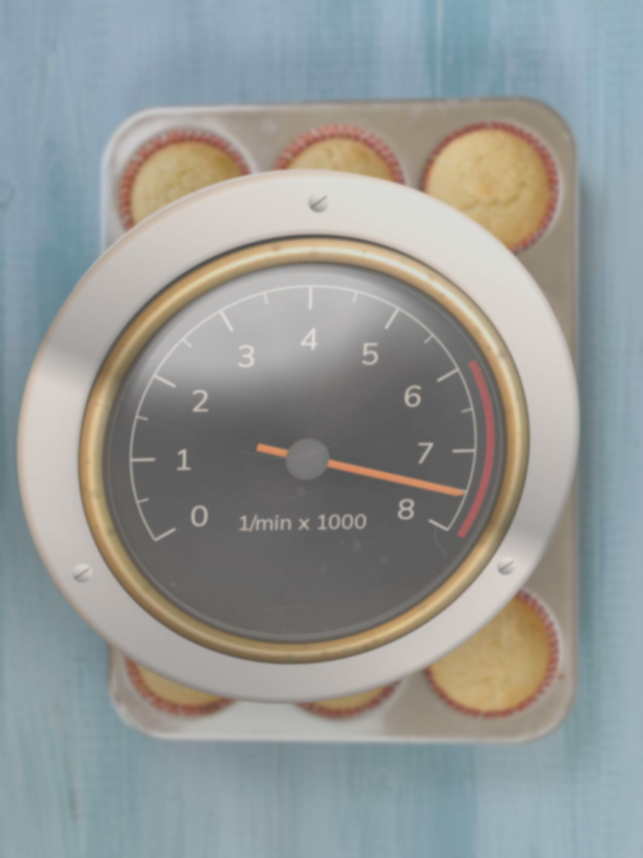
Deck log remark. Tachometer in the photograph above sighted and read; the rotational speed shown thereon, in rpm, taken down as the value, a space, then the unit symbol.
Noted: 7500 rpm
